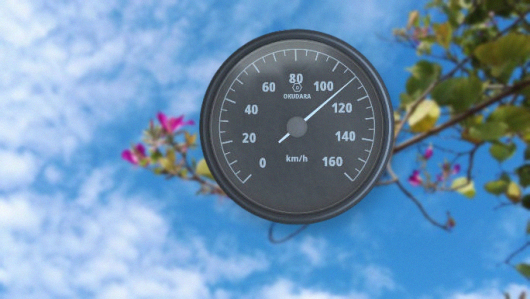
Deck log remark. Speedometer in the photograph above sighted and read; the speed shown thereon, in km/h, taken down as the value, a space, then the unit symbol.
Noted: 110 km/h
